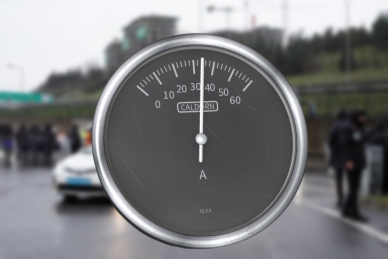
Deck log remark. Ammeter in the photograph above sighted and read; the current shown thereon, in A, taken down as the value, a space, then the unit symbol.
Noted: 34 A
